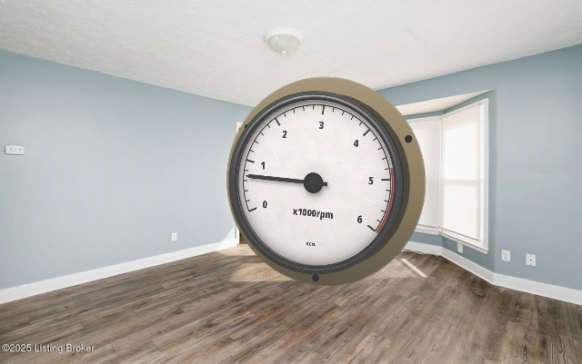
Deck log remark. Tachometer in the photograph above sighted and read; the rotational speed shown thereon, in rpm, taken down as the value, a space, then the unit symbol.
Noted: 700 rpm
